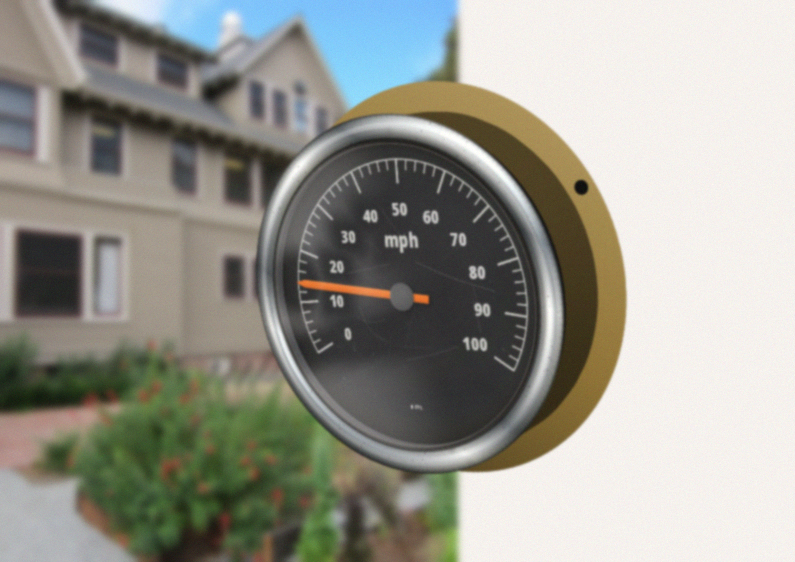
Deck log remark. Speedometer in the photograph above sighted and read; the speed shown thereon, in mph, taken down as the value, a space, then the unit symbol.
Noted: 14 mph
